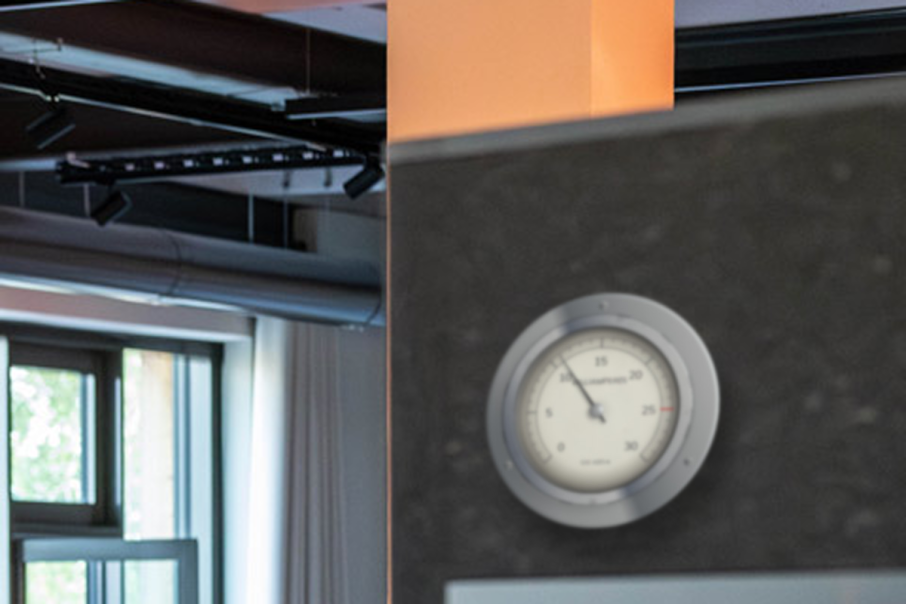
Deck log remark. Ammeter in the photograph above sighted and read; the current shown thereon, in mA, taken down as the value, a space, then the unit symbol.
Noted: 11 mA
